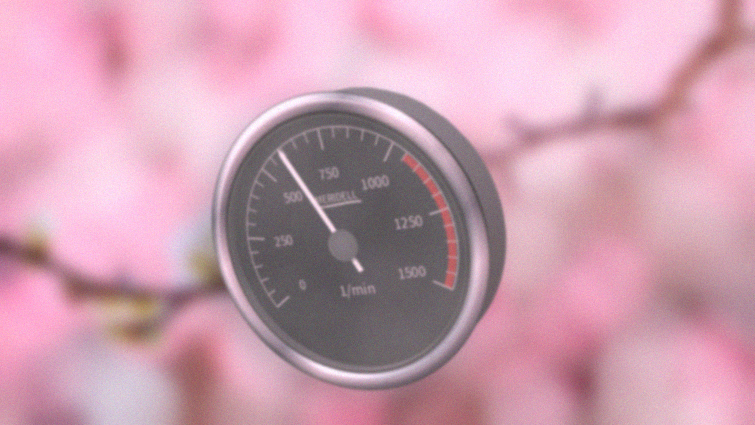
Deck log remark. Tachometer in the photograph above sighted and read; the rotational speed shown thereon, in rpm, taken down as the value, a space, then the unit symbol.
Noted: 600 rpm
